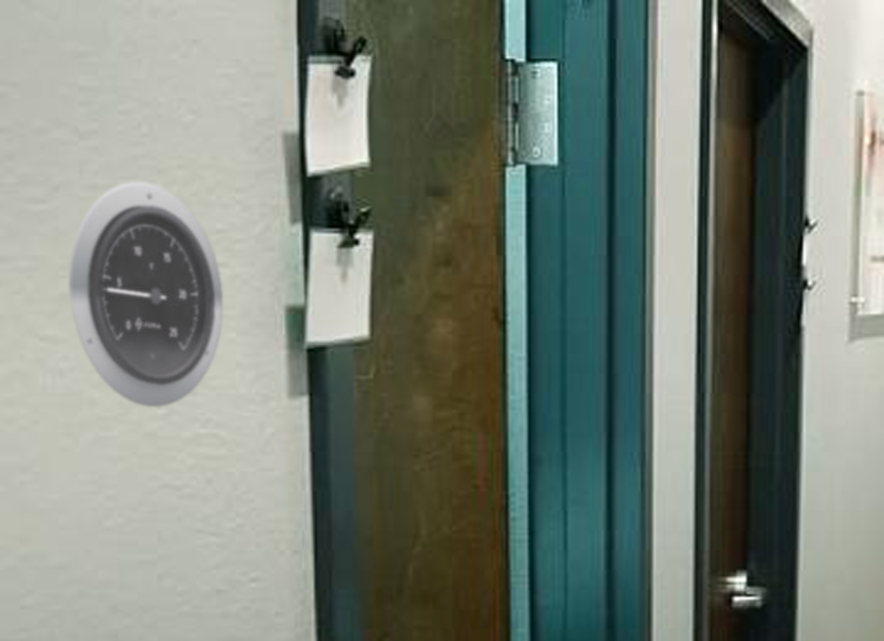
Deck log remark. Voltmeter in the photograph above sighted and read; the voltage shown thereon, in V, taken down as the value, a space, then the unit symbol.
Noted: 4 V
